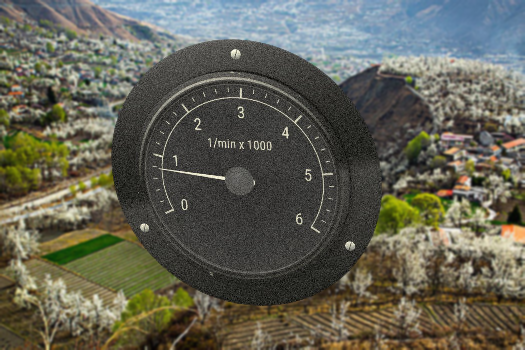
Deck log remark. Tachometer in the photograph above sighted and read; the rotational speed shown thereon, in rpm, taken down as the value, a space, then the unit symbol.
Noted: 800 rpm
